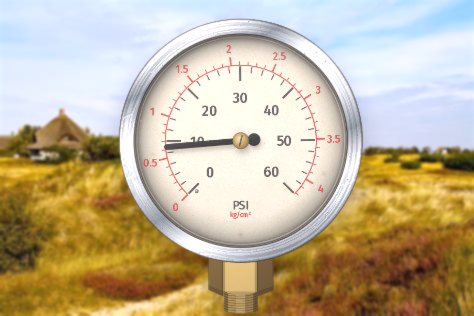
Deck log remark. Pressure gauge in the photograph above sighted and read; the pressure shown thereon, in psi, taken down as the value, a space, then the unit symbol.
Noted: 9 psi
